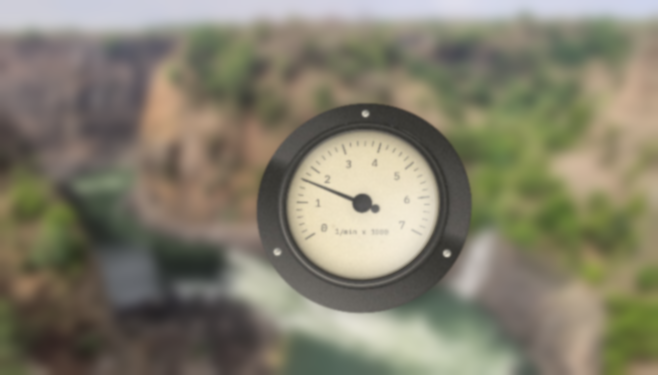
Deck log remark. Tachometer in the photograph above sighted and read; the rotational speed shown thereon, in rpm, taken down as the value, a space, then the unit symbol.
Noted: 1600 rpm
